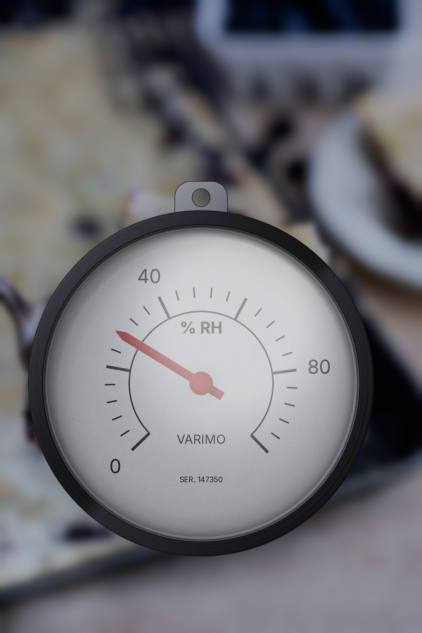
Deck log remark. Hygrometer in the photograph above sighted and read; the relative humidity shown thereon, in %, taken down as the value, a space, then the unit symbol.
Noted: 28 %
